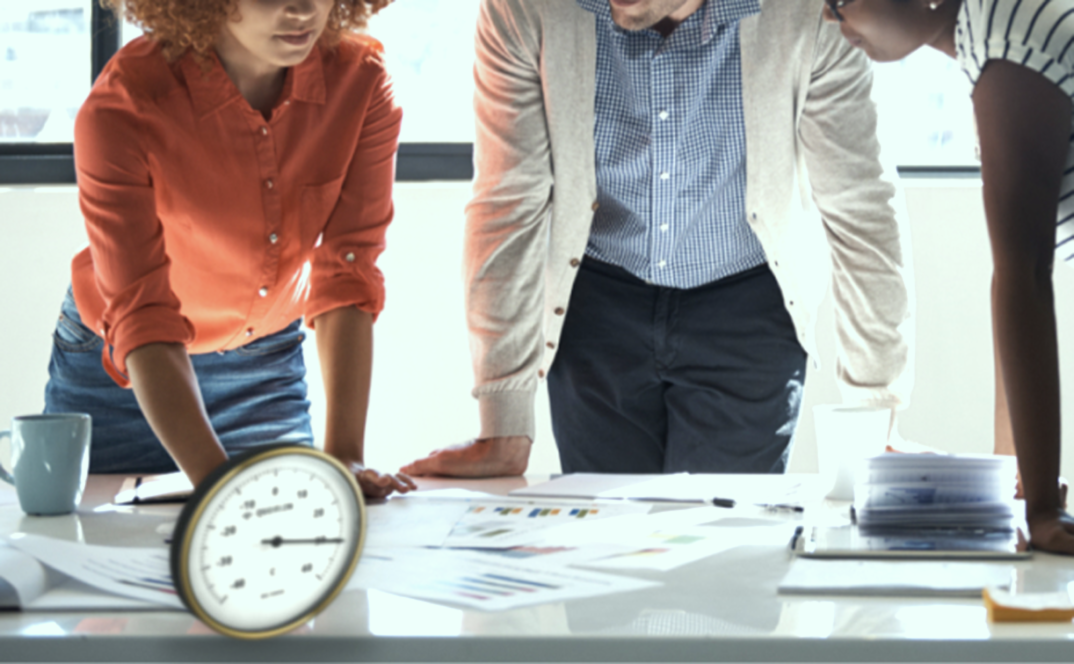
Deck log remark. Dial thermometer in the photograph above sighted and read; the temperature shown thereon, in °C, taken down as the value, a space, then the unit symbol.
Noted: 30 °C
